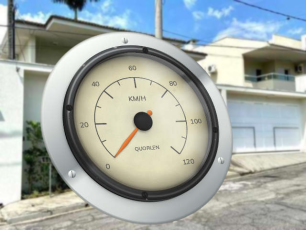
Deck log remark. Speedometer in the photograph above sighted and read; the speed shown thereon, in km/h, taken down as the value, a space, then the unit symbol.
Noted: 0 km/h
